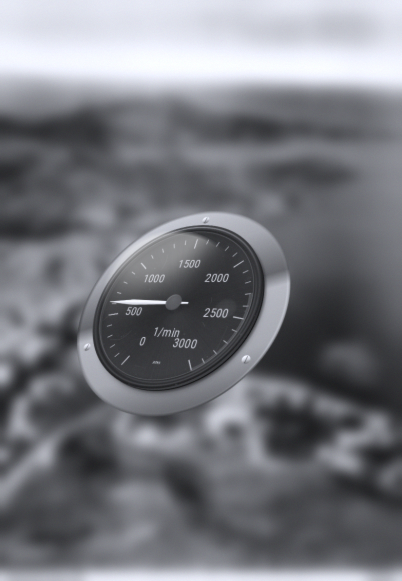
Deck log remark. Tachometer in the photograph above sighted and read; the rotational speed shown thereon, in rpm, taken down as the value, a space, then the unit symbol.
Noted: 600 rpm
